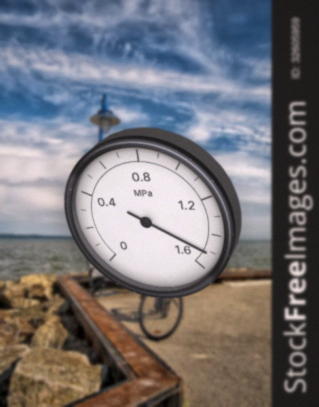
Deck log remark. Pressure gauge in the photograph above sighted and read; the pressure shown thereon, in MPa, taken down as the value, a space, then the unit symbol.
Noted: 1.5 MPa
